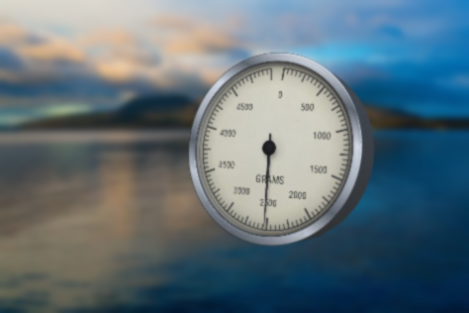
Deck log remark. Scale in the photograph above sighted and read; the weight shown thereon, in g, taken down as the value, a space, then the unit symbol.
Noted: 2500 g
